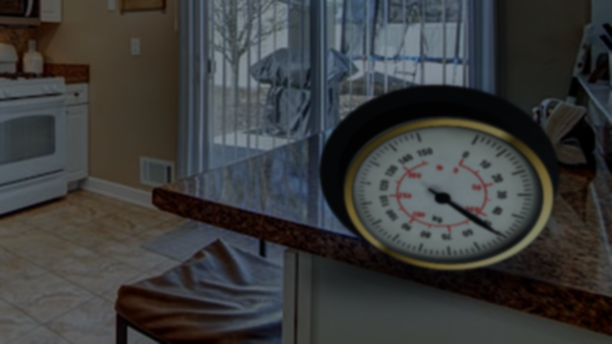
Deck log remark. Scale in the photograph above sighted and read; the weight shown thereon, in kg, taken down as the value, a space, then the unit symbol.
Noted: 50 kg
